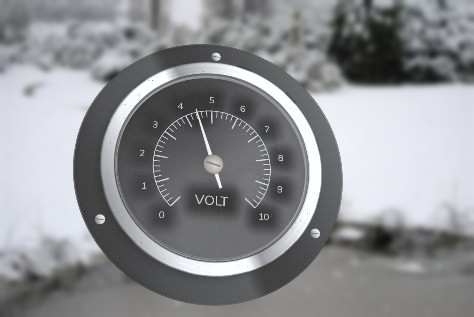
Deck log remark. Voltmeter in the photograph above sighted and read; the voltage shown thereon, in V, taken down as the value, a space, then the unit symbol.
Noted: 4.4 V
